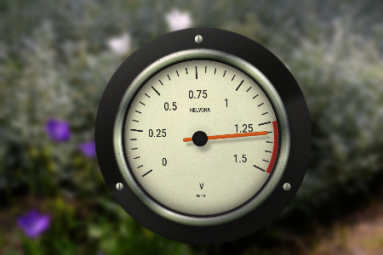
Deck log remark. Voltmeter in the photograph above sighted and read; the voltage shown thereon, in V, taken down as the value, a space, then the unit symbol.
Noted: 1.3 V
